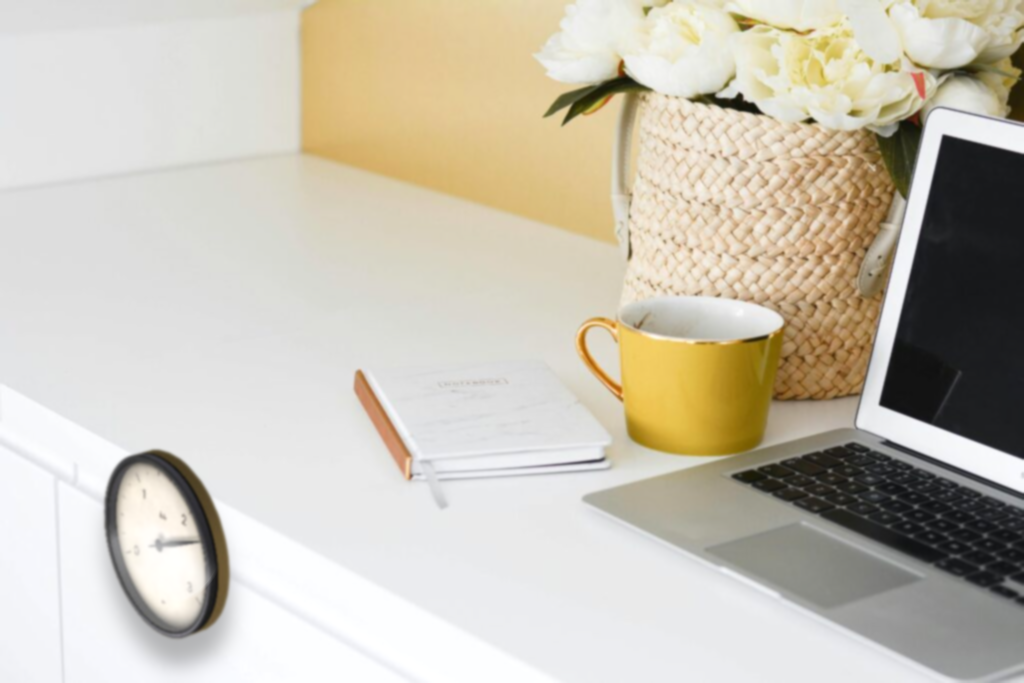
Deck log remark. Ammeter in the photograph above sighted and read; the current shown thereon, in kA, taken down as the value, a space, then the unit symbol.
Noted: 2.3 kA
